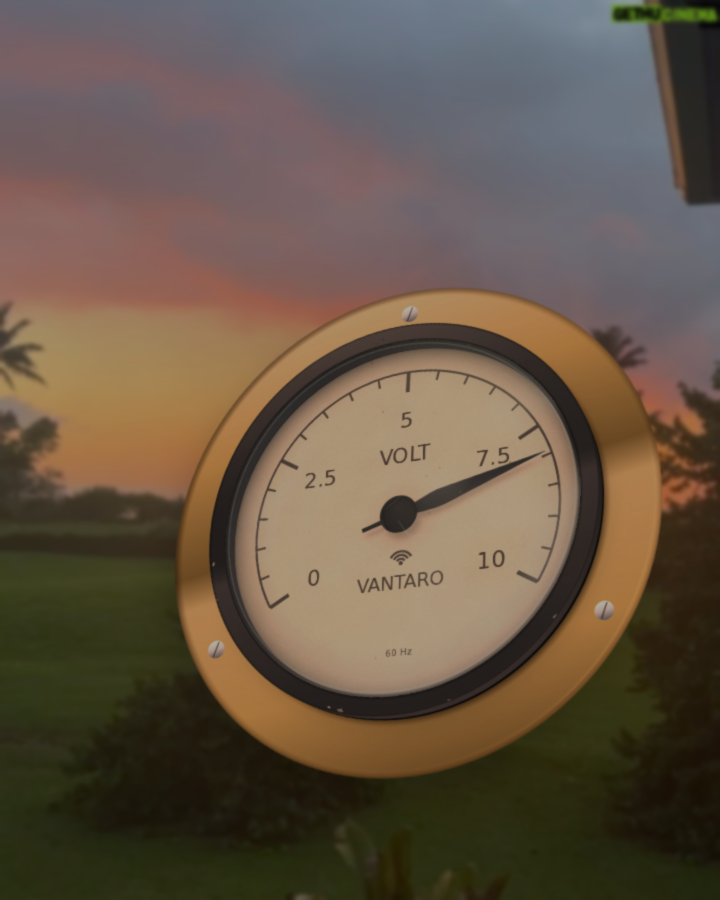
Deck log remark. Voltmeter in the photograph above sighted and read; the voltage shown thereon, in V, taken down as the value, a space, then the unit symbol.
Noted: 8 V
